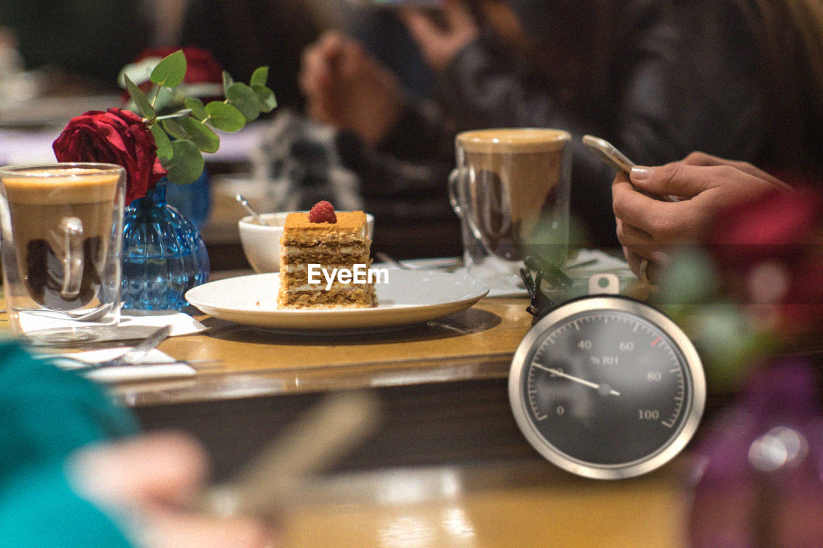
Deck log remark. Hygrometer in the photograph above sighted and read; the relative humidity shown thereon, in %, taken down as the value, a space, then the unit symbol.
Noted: 20 %
